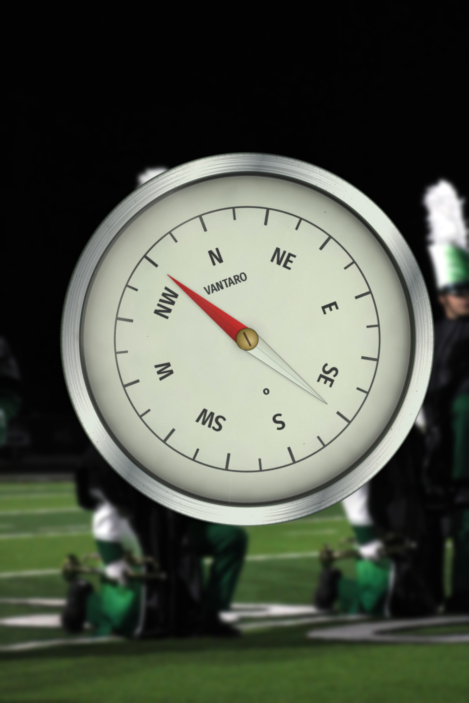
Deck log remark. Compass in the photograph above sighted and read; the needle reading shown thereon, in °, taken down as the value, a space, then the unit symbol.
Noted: 330 °
